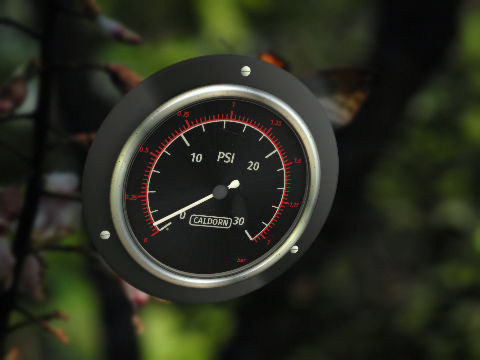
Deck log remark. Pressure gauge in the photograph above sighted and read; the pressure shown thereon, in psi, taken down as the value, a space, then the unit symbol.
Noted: 1 psi
